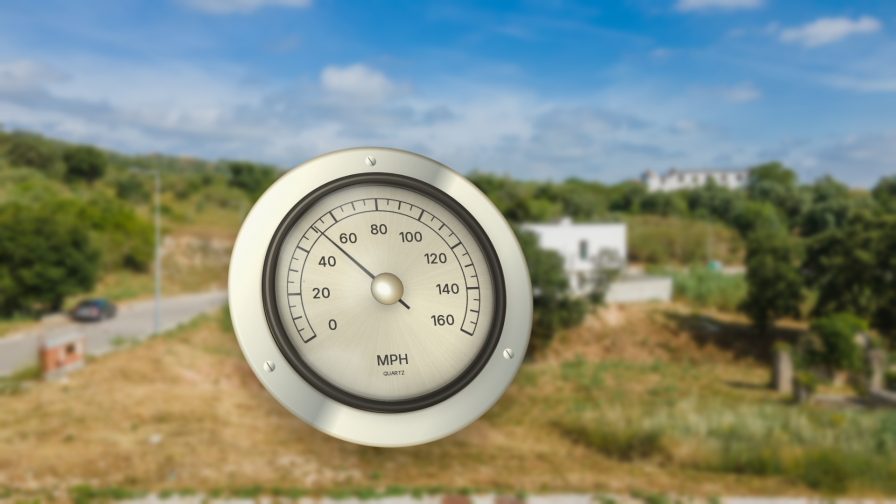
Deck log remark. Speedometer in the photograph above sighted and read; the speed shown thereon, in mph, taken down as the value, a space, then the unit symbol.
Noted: 50 mph
